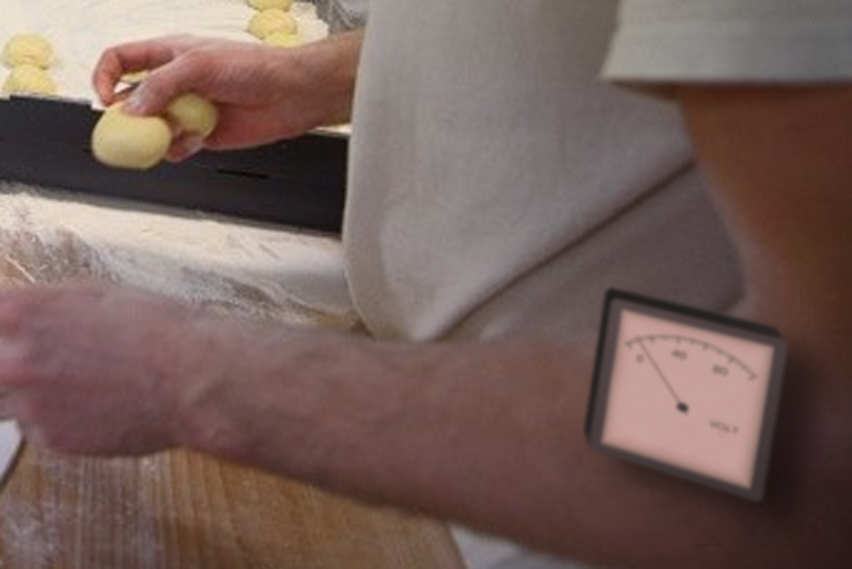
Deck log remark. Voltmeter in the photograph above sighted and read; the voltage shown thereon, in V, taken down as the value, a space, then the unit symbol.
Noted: 10 V
